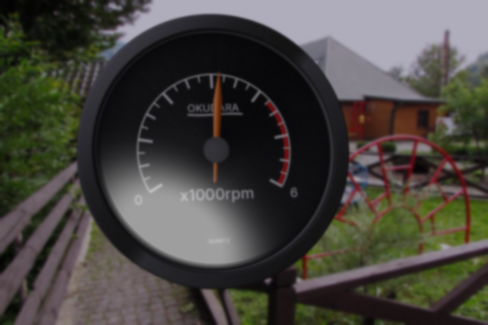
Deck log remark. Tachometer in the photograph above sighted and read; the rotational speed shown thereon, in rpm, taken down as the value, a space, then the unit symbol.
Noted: 3125 rpm
